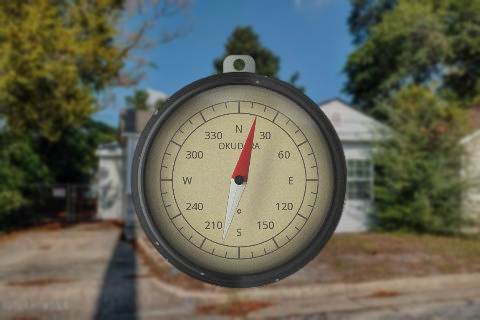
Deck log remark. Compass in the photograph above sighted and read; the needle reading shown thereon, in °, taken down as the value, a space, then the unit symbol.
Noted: 15 °
